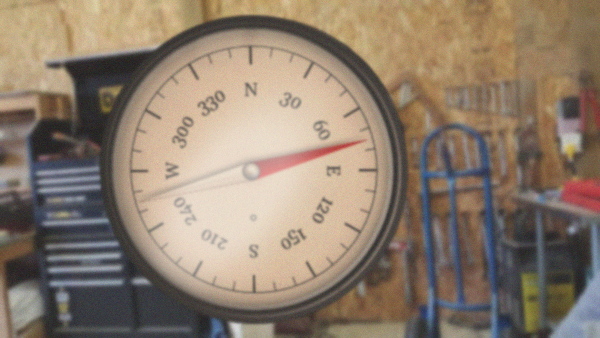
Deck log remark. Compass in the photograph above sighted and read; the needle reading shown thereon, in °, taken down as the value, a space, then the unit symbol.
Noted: 75 °
